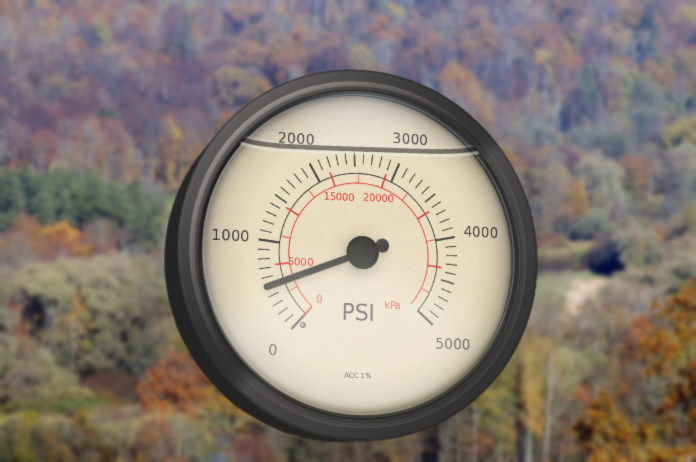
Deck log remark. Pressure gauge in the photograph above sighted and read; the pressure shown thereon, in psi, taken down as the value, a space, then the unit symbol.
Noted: 500 psi
